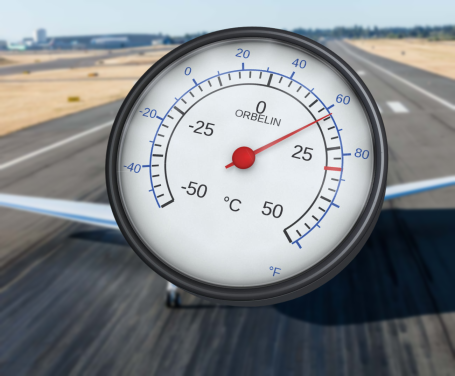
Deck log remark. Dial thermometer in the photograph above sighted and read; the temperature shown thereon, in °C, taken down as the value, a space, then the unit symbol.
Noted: 17.5 °C
